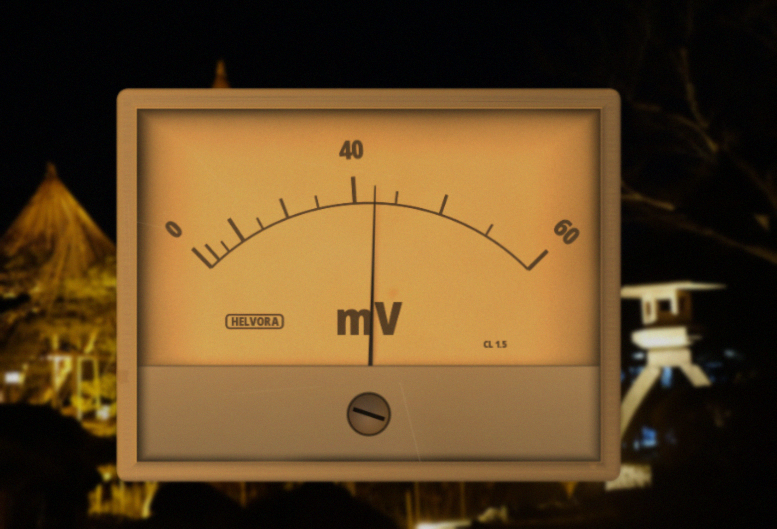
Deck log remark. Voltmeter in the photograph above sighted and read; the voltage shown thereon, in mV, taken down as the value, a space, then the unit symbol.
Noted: 42.5 mV
